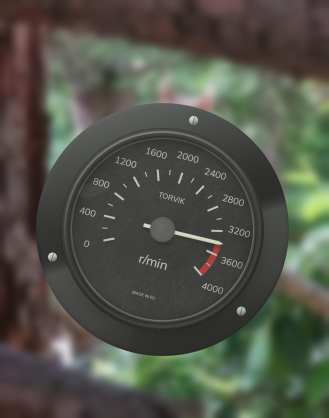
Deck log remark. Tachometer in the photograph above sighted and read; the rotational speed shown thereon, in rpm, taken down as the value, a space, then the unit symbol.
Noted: 3400 rpm
